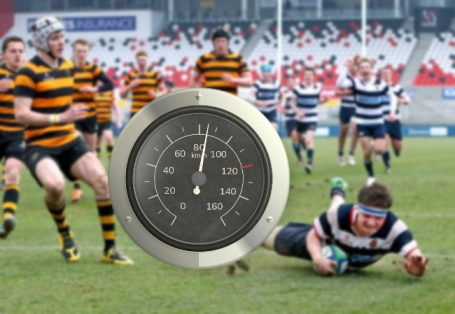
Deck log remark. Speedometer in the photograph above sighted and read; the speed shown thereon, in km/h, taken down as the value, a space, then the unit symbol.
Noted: 85 km/h
